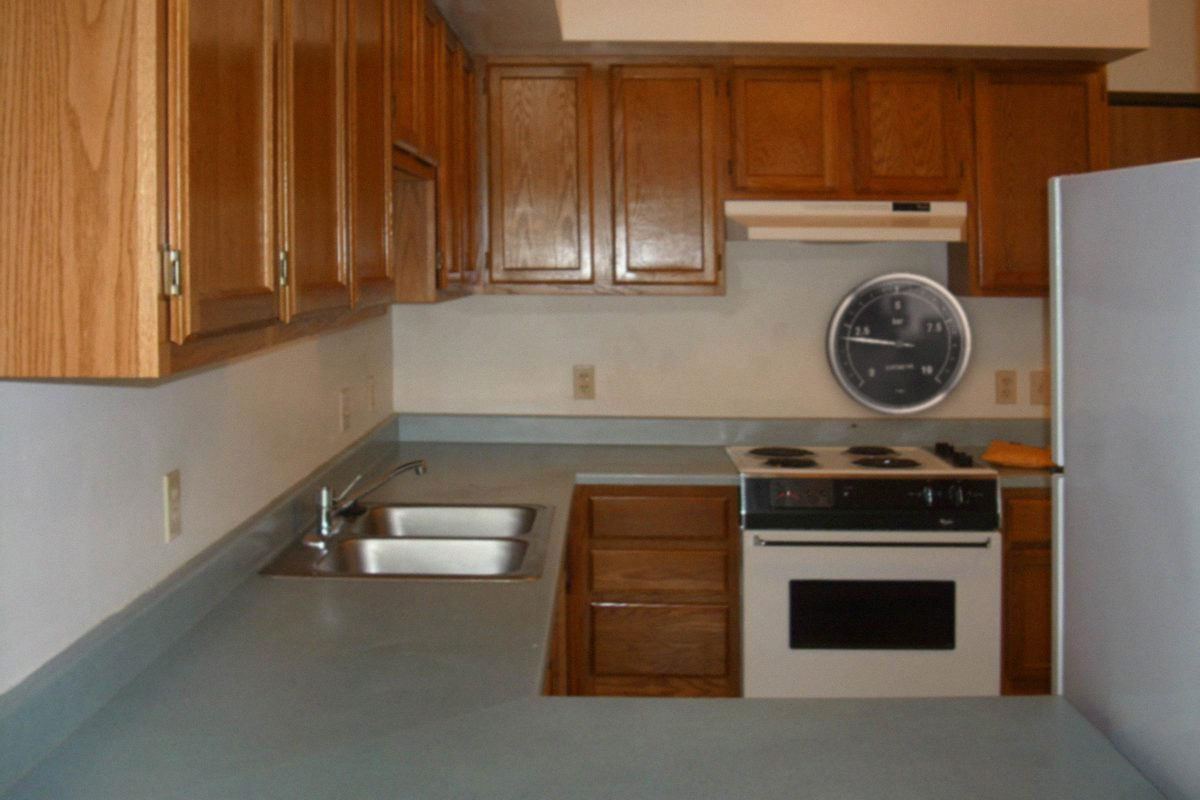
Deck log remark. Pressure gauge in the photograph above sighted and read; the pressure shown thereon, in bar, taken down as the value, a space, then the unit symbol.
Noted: 2 bar
